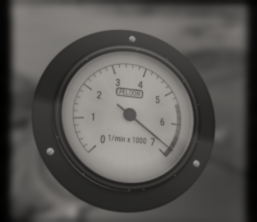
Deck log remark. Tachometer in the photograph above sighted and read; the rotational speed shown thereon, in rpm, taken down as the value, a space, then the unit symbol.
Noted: 6800 rpm
